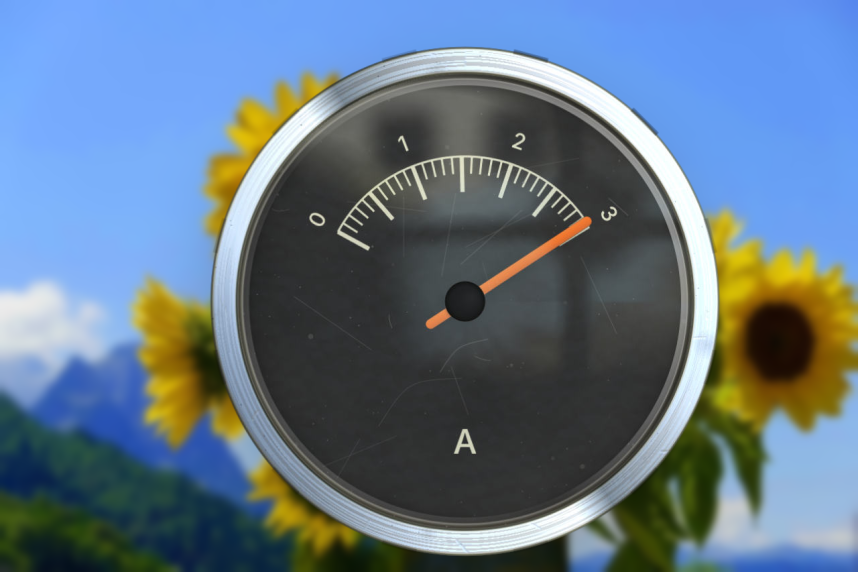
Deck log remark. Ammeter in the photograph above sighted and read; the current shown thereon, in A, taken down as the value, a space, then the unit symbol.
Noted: 2.95 A
